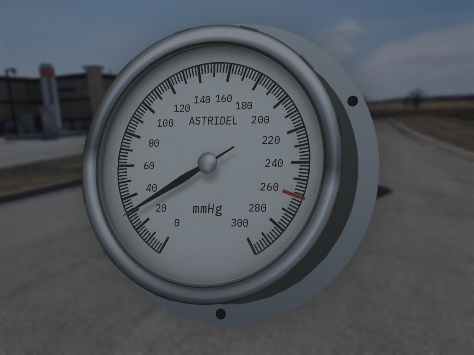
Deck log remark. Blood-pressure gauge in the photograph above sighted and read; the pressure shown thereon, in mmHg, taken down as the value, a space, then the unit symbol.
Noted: 30 mmHg
